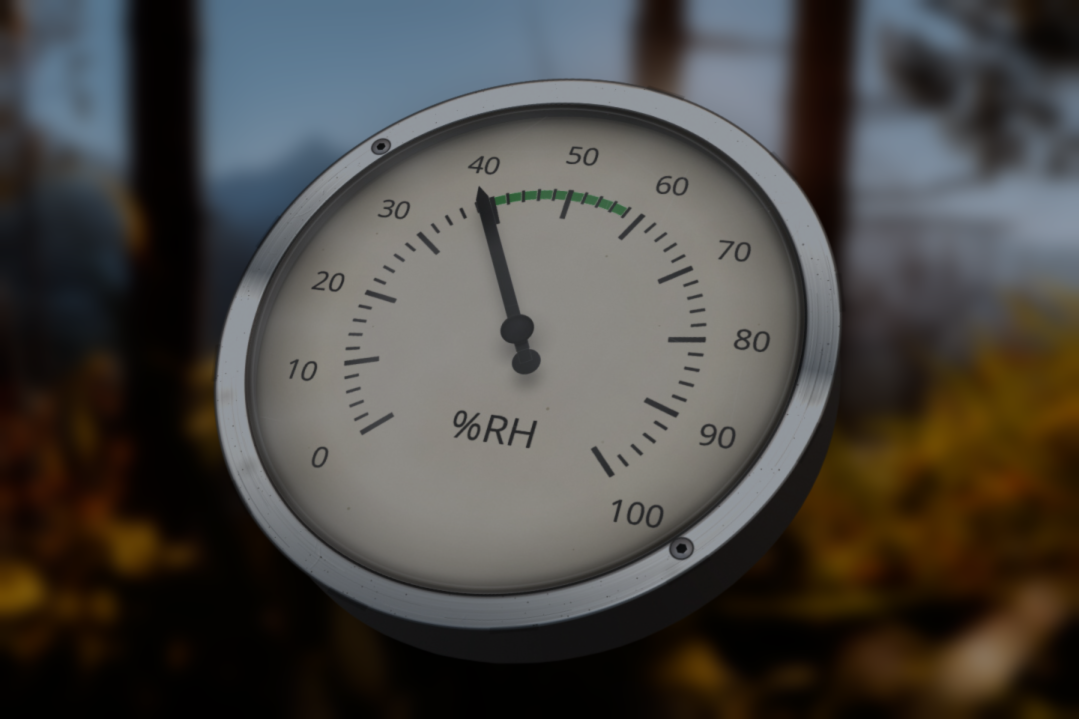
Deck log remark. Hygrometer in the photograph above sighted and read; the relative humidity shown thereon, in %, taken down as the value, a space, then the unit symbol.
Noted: 39 %
